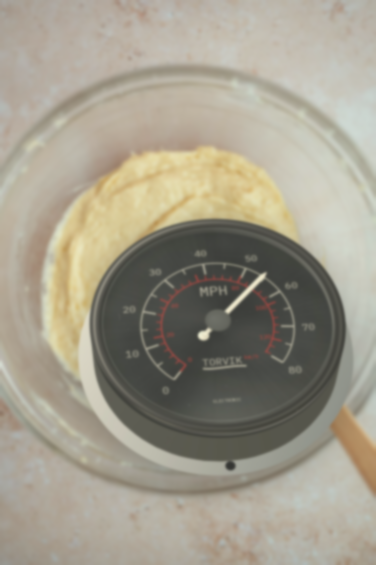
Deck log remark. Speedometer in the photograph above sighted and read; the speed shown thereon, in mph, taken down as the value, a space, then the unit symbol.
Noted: 55 mph
